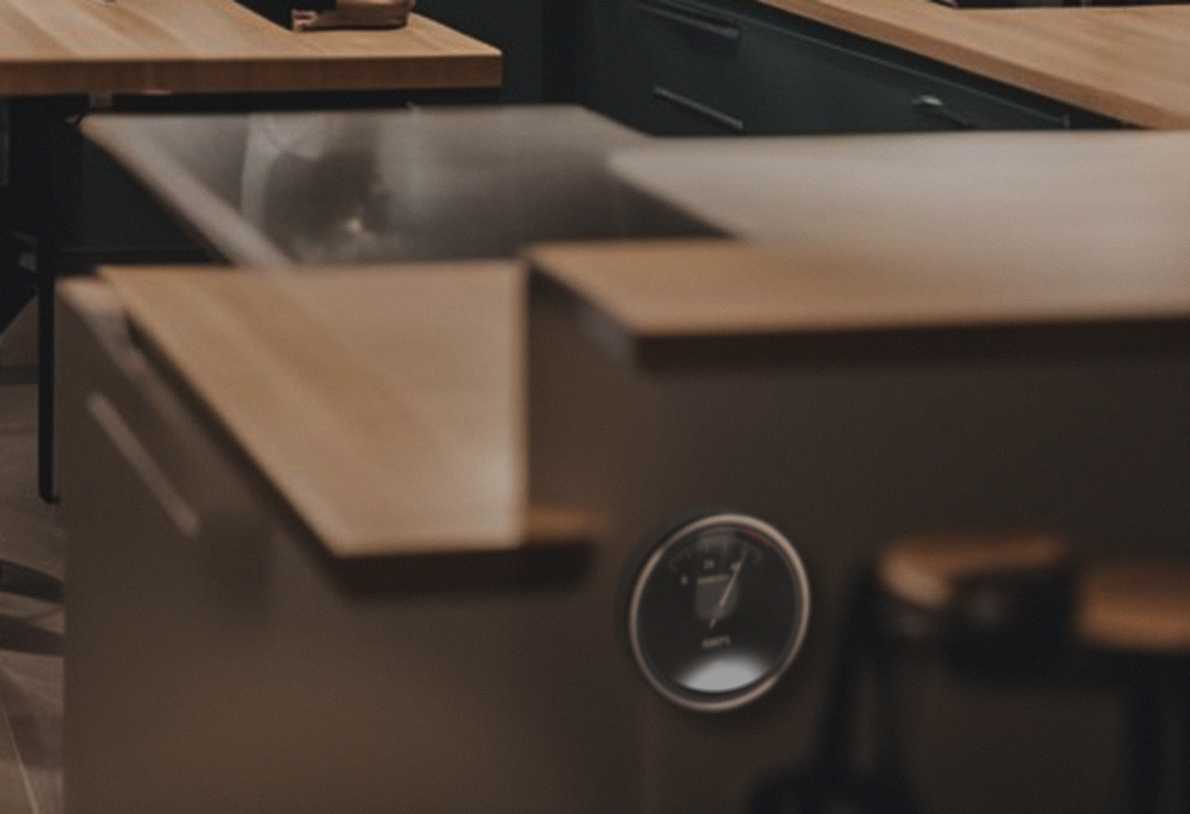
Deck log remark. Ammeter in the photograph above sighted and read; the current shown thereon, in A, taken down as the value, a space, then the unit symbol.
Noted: 40 A
